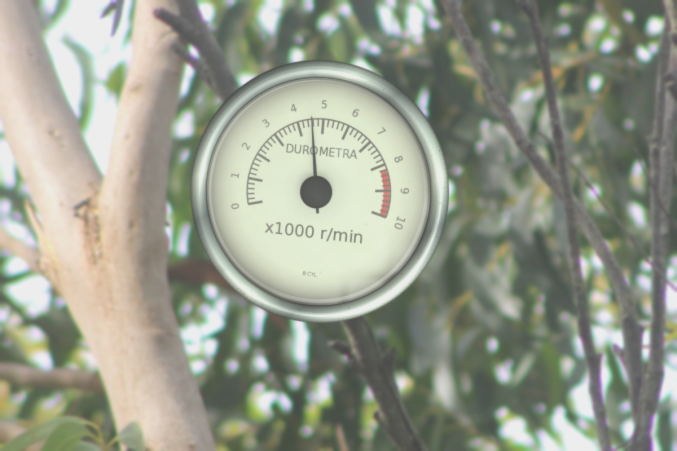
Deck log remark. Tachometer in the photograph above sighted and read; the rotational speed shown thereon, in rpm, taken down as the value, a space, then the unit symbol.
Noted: 4600 rpm
